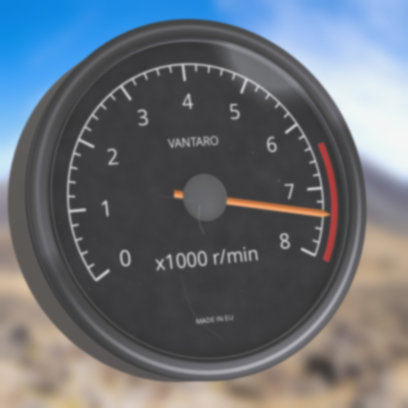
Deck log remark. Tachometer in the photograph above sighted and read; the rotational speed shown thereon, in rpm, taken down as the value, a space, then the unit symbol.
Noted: 7400 rpm
